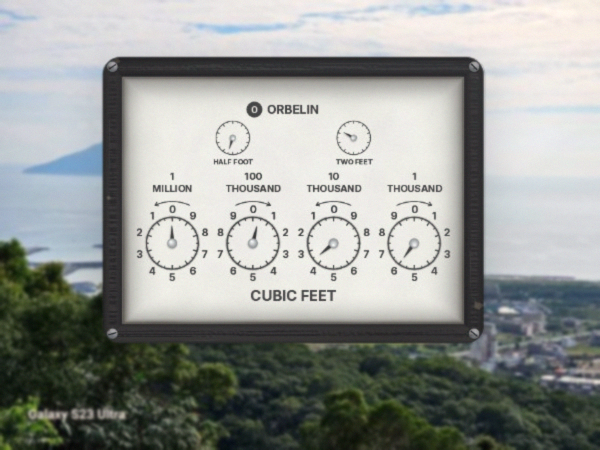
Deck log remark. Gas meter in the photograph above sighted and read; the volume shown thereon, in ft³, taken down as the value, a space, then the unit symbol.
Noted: 3600 ft³
